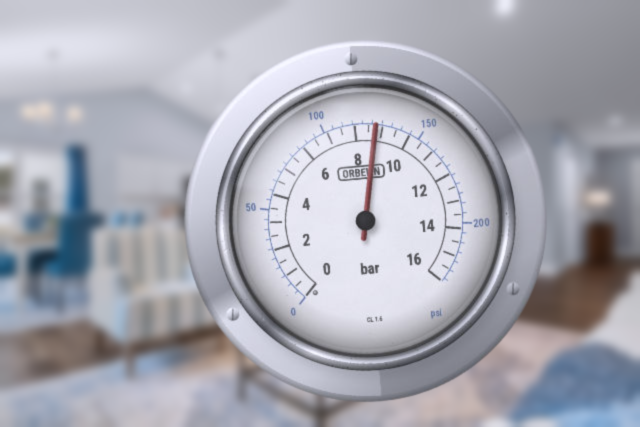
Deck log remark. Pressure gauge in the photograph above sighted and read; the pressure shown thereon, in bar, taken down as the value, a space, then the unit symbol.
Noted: 8.75 bar
